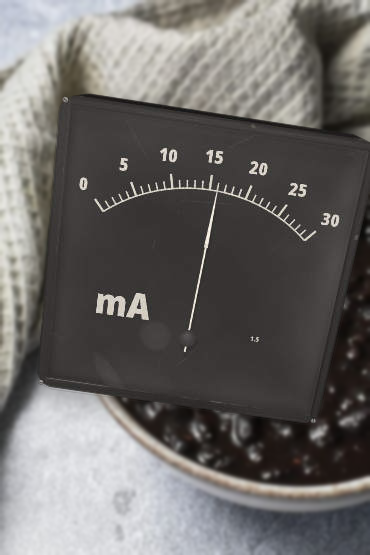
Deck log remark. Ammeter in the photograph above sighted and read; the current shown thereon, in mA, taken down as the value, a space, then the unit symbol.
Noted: 16 mA
